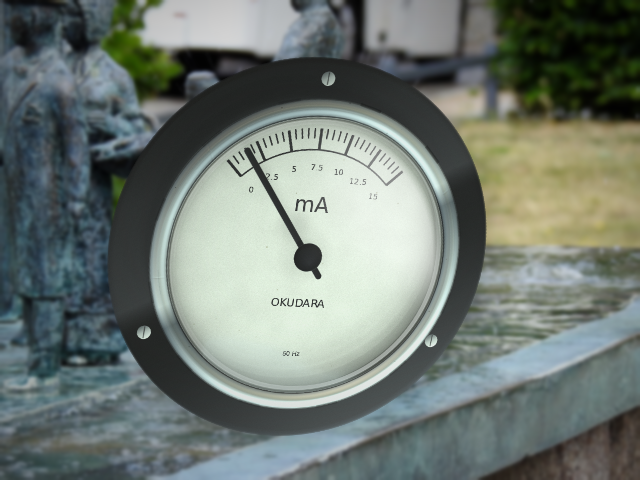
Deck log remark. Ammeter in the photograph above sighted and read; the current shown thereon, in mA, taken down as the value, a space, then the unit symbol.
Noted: 1.5 mA
